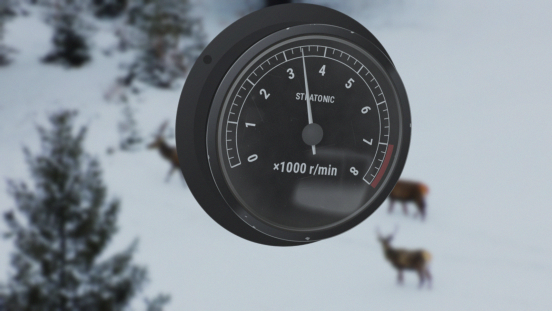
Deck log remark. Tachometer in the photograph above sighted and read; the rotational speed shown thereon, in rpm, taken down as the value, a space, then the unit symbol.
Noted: 3400 rpm
